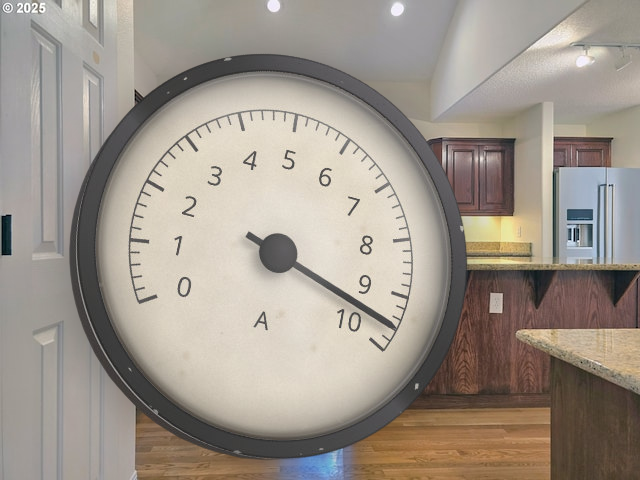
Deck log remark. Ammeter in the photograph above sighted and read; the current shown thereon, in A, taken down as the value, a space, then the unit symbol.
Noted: 9.6 A
